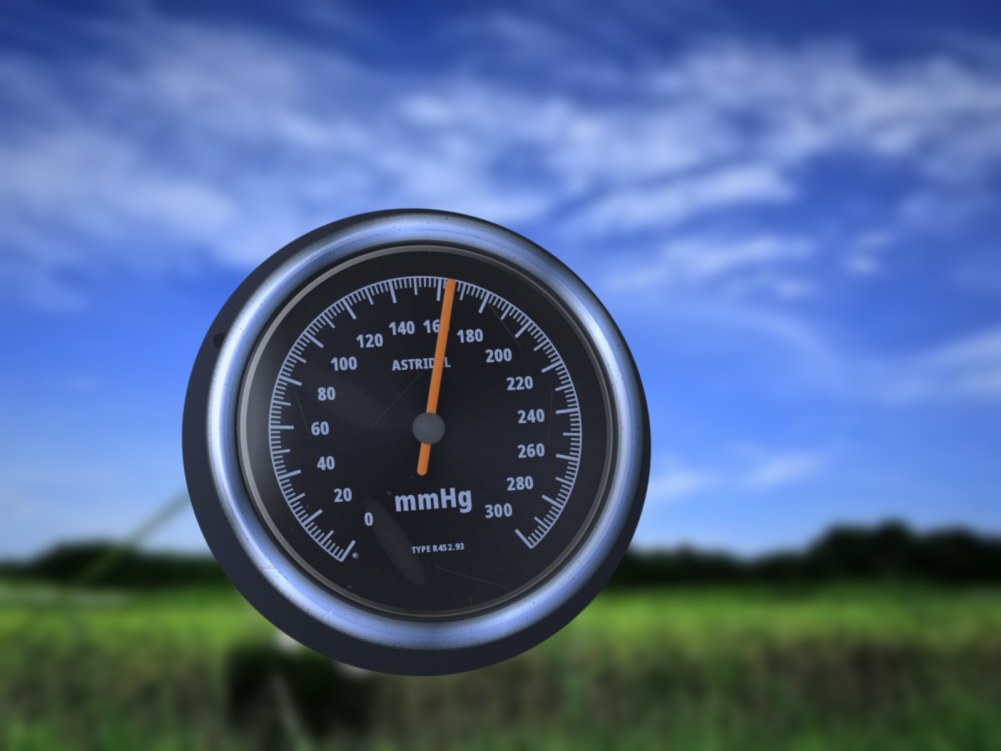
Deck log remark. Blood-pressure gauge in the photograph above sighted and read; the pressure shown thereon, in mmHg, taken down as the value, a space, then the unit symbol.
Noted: 164 mmHg
